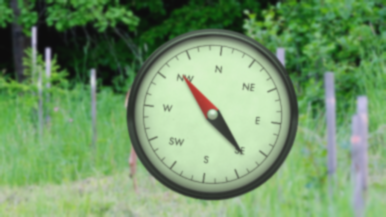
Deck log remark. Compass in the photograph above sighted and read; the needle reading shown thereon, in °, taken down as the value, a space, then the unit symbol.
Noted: 315 °
